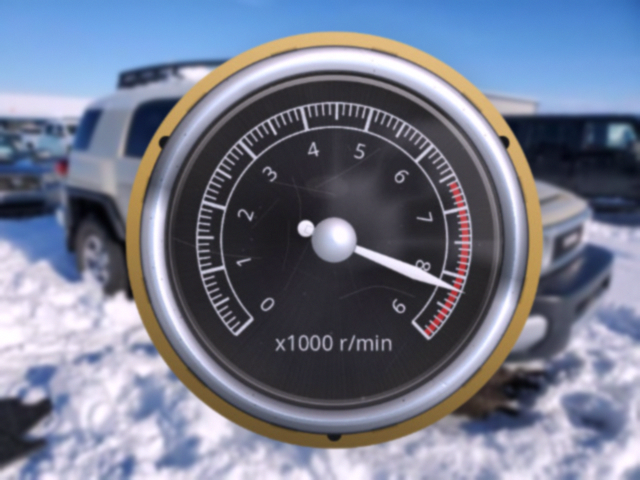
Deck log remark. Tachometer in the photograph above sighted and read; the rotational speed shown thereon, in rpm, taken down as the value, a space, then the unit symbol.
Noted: 8200 rpm
